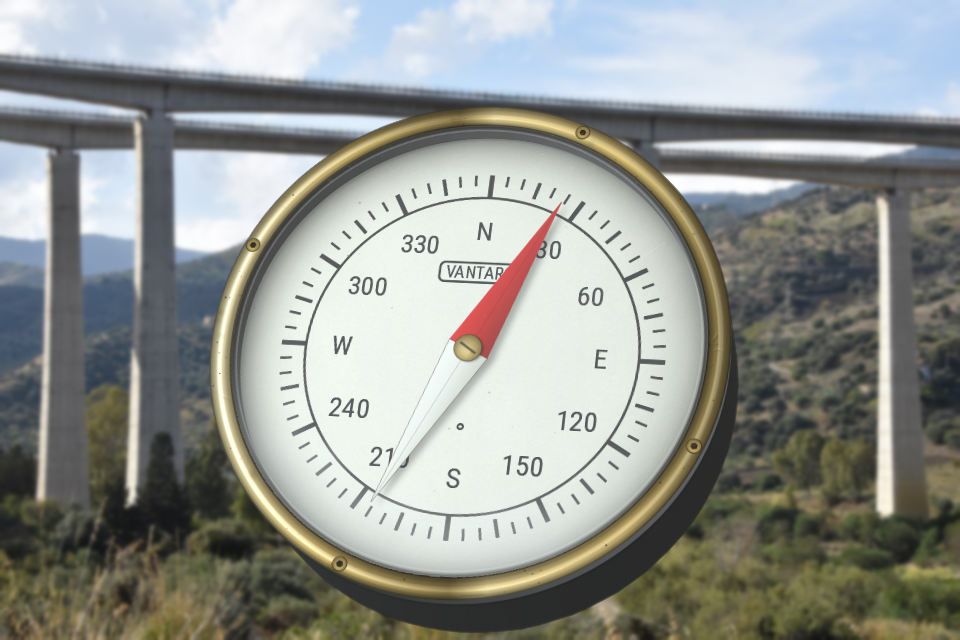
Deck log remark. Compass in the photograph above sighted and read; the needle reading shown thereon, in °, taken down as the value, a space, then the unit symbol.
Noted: 25 °
